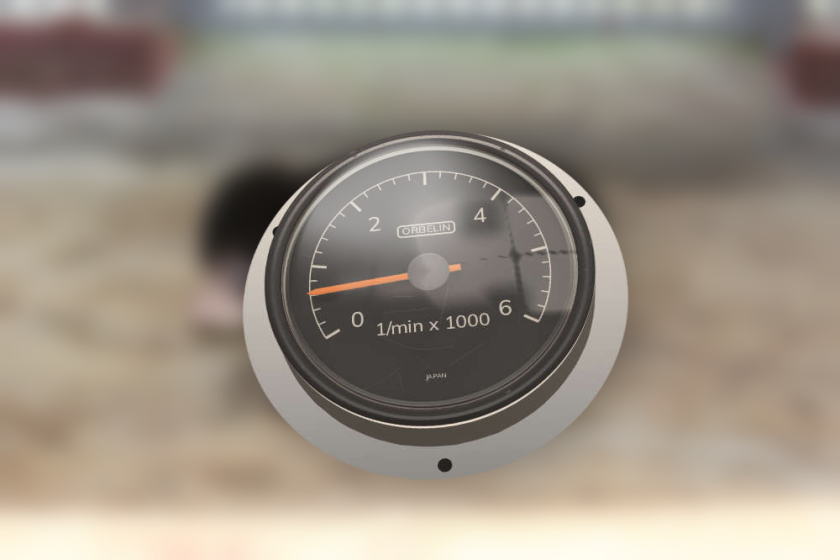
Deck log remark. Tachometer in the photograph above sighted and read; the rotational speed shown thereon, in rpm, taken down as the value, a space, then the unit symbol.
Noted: 600 rpm
